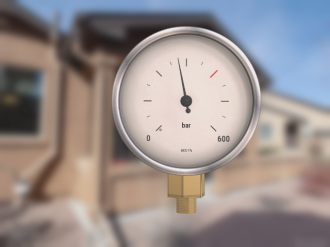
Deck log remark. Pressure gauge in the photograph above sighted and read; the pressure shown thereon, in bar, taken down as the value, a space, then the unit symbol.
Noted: 275 bar
